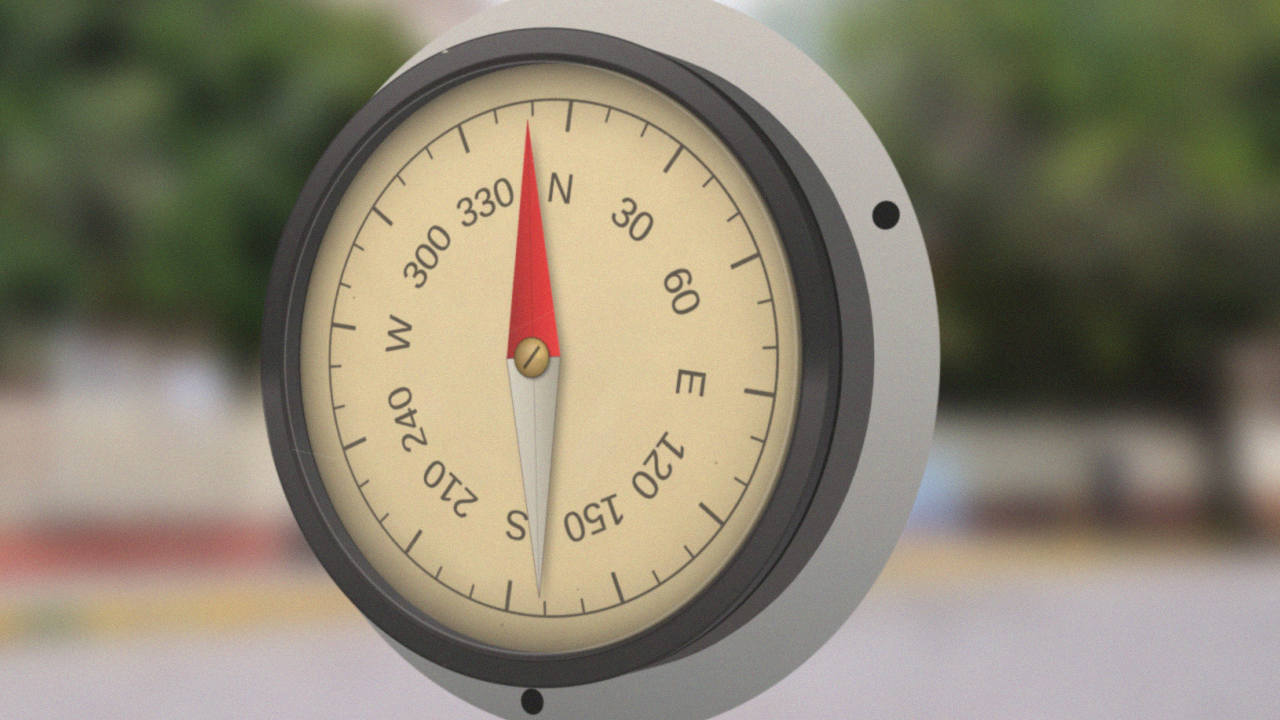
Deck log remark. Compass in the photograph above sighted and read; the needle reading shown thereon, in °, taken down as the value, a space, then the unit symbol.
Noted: 350 °
